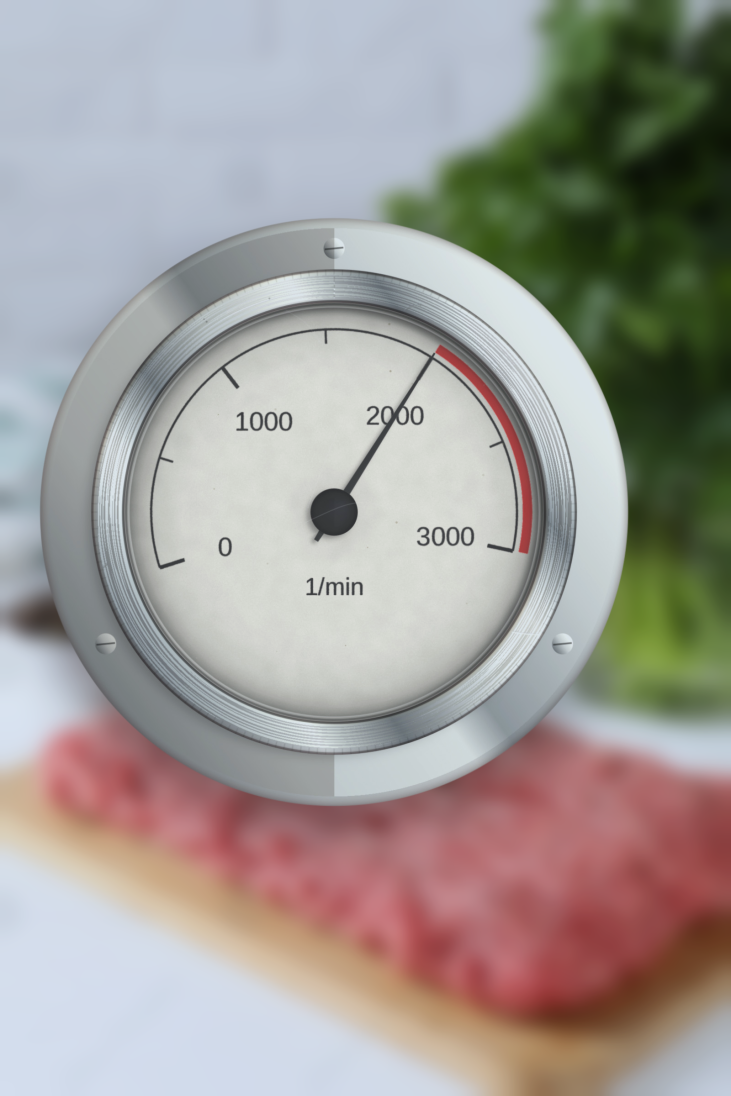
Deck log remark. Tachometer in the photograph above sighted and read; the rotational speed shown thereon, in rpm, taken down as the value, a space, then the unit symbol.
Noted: 2000 rpm
